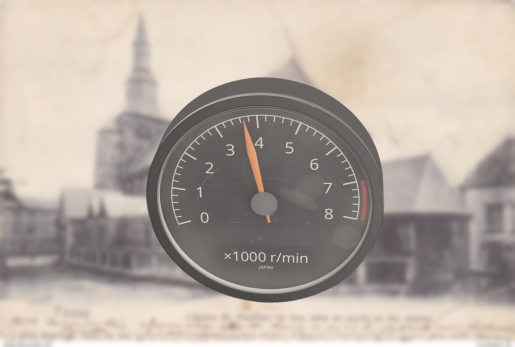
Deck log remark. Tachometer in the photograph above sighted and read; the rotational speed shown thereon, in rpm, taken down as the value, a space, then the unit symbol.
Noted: 3700 rpm
